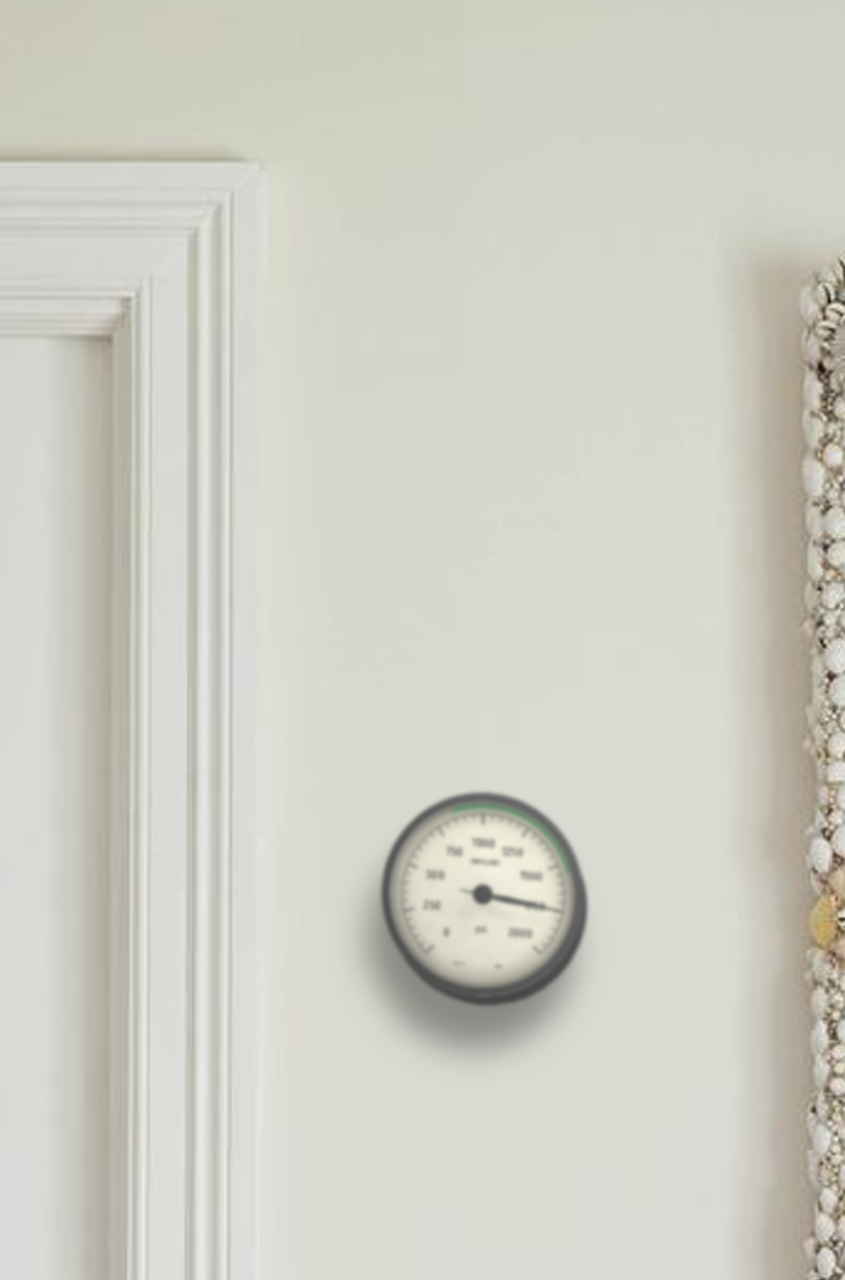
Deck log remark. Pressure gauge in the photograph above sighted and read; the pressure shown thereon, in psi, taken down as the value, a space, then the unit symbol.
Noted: 1750 psi
